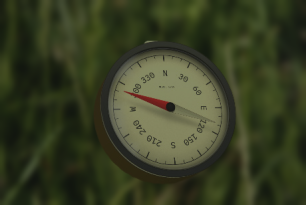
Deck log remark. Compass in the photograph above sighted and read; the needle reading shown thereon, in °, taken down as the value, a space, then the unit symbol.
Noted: 290 °
